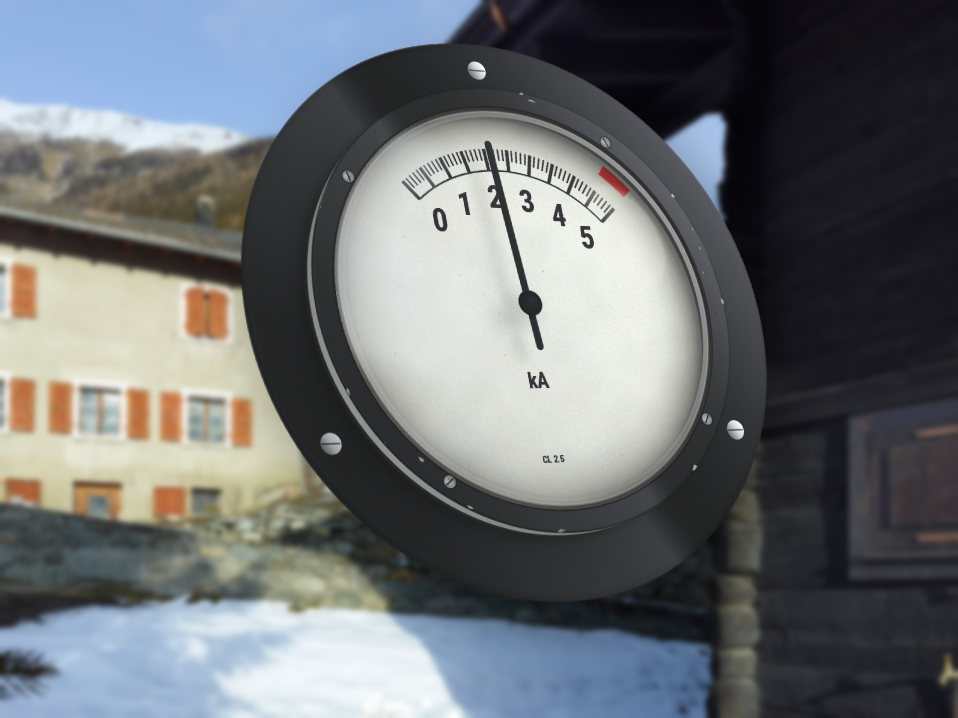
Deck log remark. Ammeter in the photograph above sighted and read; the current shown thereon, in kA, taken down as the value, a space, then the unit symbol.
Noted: 2 kA
